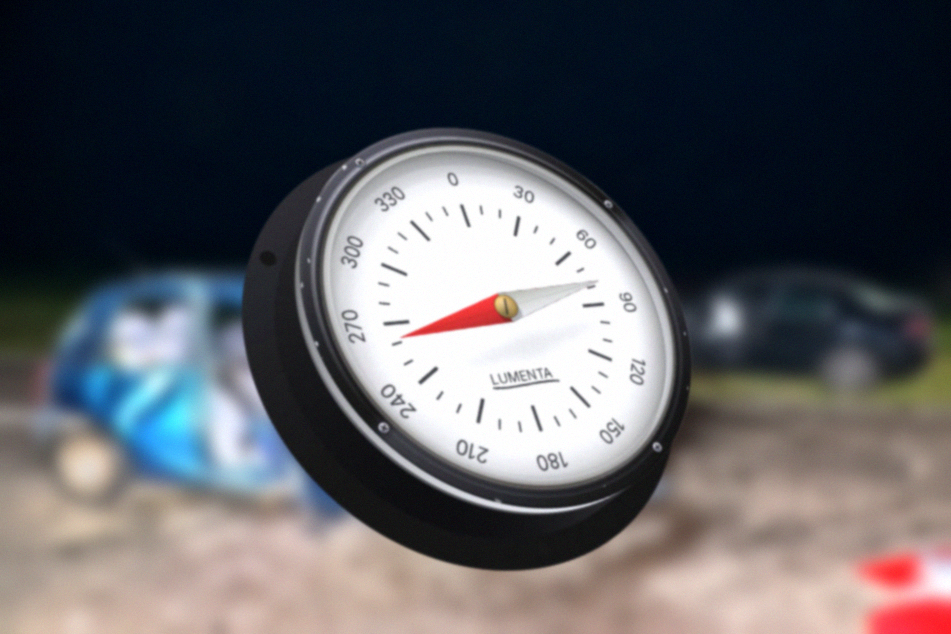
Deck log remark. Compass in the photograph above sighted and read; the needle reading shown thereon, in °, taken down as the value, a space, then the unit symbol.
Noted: 260 °
